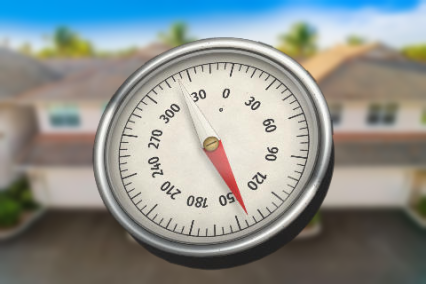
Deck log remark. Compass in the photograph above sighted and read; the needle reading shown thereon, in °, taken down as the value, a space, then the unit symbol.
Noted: 142.5 °
